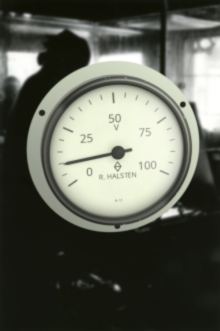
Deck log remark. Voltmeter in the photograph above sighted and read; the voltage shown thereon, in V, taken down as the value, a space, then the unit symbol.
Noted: 10 V
